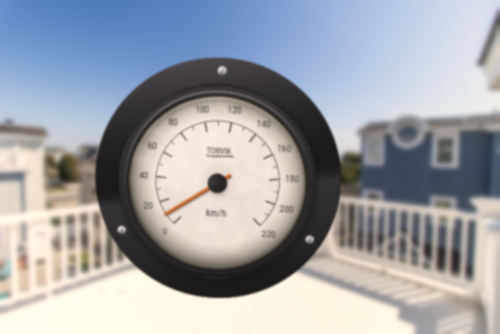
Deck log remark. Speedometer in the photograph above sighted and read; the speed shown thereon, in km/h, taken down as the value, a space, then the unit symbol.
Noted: 10 km/h
